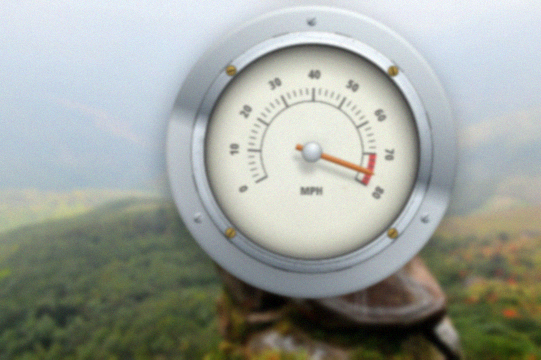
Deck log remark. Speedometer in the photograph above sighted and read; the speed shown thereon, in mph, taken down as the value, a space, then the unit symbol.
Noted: 76 mph
